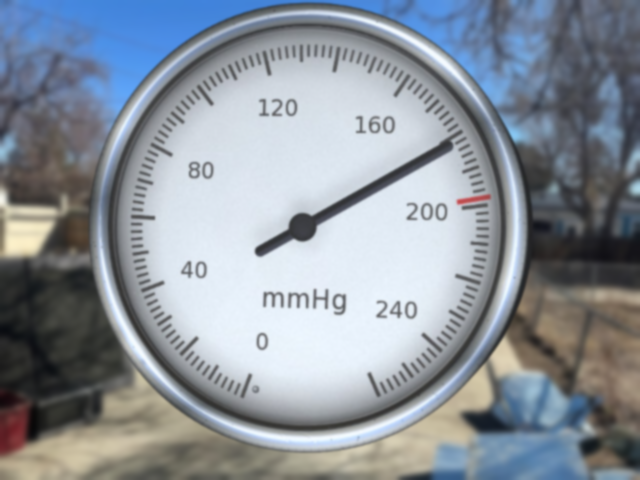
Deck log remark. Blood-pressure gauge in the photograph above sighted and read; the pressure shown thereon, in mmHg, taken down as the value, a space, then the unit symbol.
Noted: 182 mmHg
